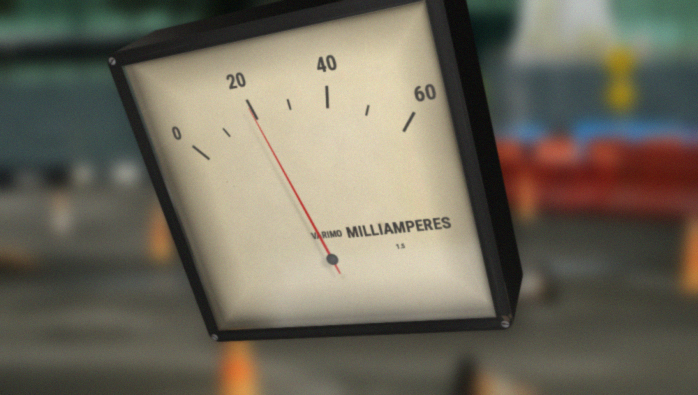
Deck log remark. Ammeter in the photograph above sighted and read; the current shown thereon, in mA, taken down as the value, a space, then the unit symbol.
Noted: 20 mA
